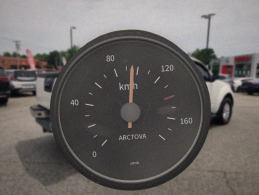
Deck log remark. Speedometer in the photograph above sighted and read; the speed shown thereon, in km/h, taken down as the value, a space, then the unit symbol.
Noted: 95 km/h
